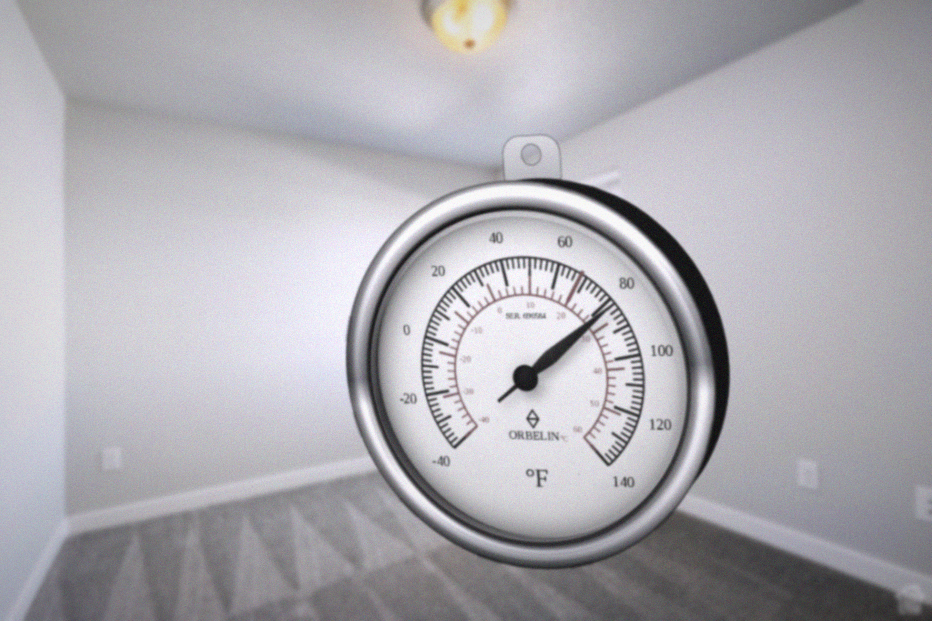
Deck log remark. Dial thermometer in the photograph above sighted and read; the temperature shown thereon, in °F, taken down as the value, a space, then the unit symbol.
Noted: 82 °F
